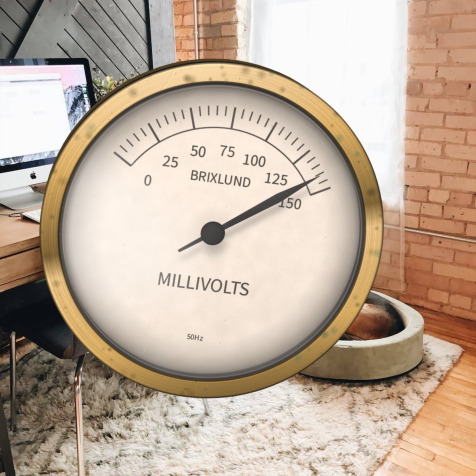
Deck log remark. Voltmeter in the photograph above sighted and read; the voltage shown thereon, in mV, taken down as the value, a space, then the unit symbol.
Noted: 140 mV
